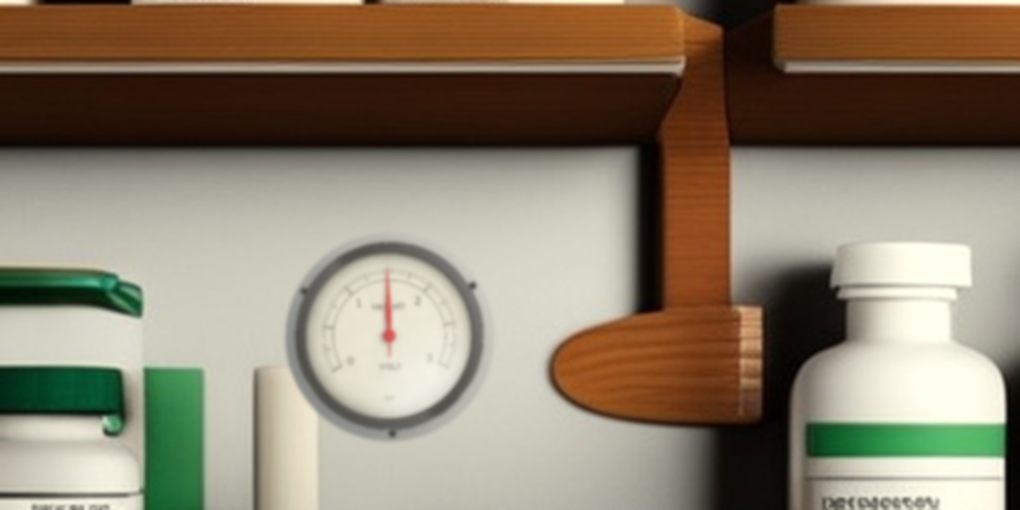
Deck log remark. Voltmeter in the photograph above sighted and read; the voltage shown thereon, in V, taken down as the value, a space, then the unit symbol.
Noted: 1.5 V
